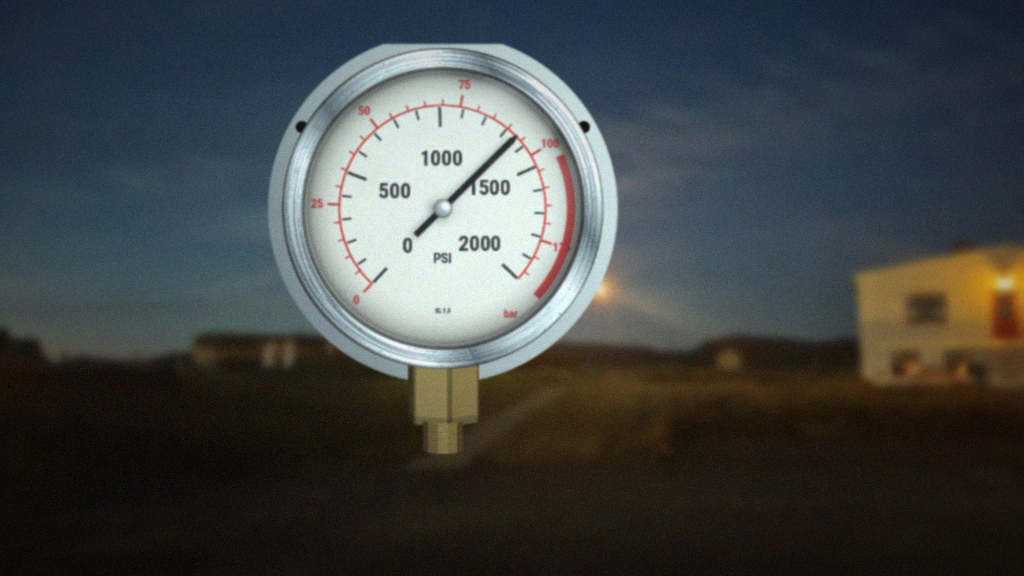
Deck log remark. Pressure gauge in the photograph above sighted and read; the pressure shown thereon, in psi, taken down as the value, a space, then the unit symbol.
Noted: 1350 psi
